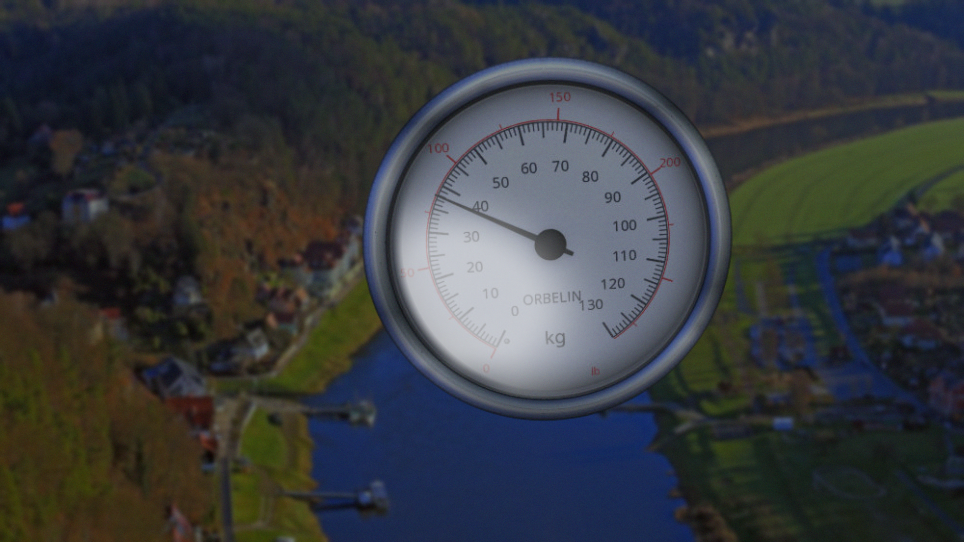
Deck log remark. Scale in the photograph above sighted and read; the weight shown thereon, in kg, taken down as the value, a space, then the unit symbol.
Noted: 38 kg
